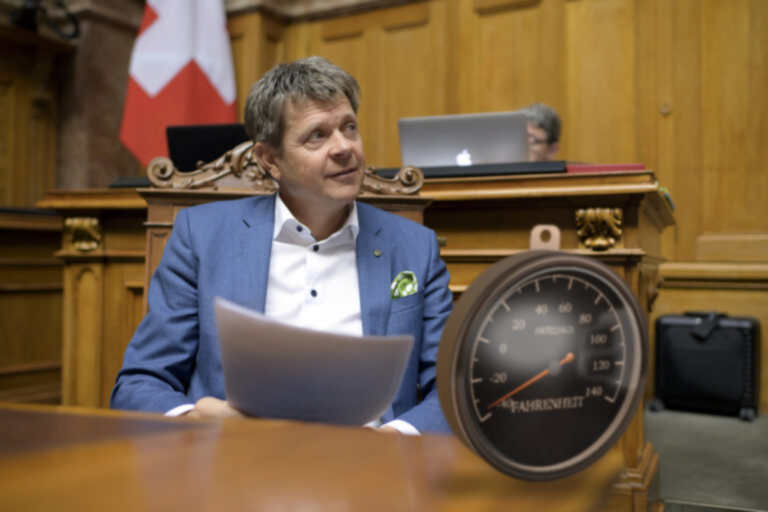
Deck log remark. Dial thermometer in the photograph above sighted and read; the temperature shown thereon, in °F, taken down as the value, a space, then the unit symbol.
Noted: -35 °F
